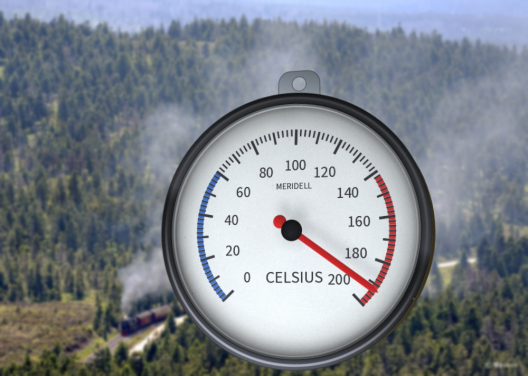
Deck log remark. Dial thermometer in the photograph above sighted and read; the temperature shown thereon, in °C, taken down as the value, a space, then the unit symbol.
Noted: 192 °C
